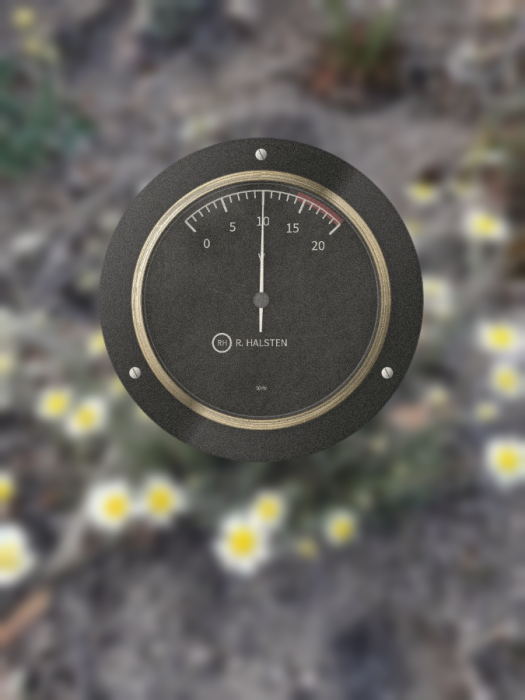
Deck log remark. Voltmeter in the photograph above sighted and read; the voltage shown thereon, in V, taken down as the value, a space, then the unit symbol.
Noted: 10 V
